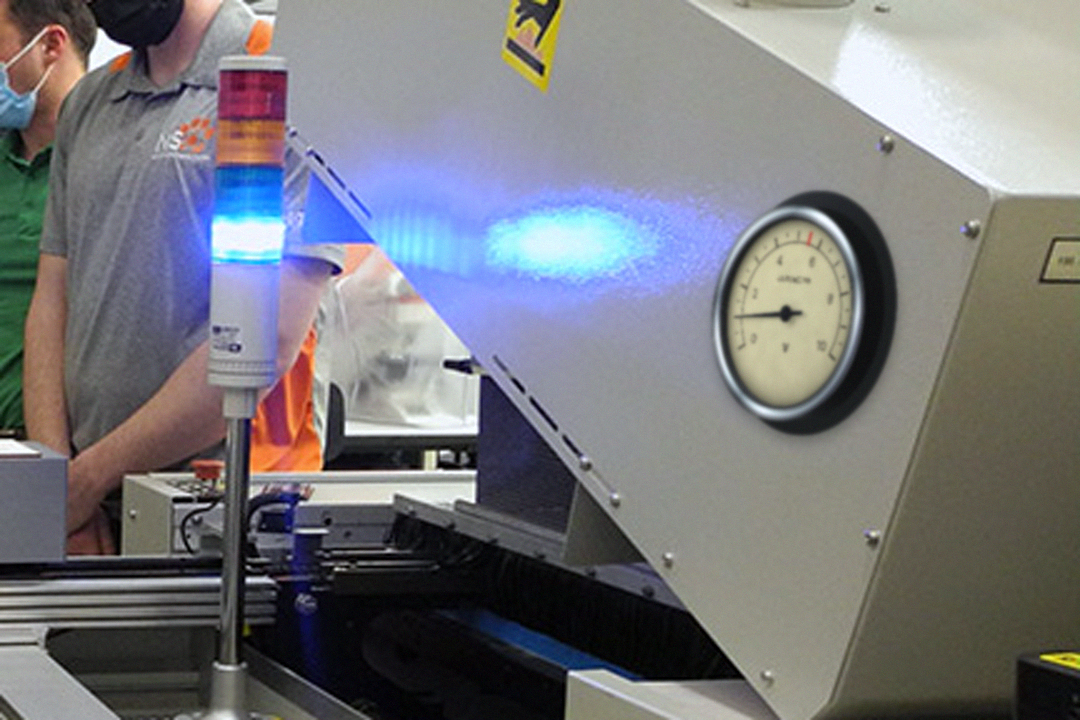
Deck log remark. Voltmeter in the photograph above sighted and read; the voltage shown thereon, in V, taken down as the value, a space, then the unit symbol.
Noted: 1 V
